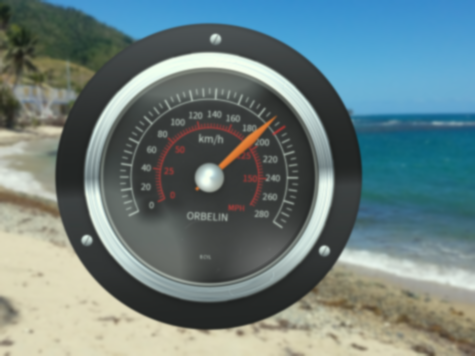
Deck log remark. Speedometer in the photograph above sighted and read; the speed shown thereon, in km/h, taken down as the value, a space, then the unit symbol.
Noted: 190 km/h
